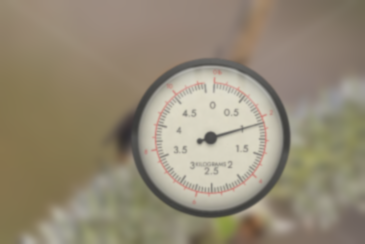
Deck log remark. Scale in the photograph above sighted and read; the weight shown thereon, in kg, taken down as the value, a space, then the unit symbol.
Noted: 1 kg
